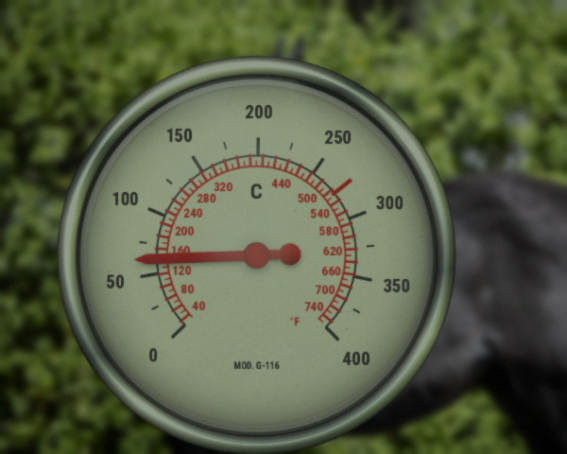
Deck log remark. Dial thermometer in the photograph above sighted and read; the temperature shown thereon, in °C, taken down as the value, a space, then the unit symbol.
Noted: 62.5 °C
